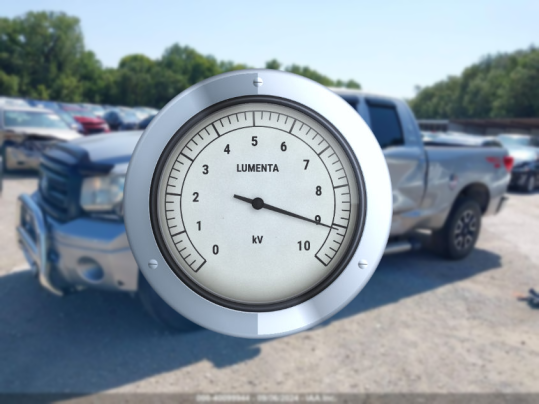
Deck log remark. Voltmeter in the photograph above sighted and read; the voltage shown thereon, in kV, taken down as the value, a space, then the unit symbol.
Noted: 9.1 kV
